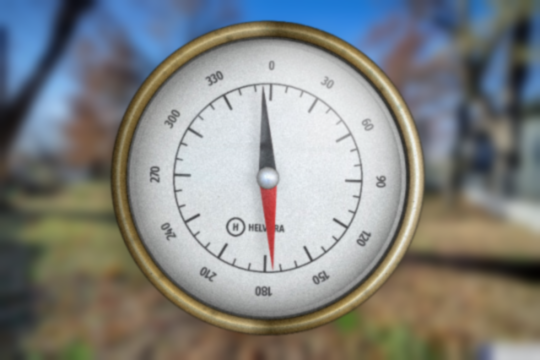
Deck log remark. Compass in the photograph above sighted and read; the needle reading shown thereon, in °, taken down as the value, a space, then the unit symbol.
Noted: 175 °
